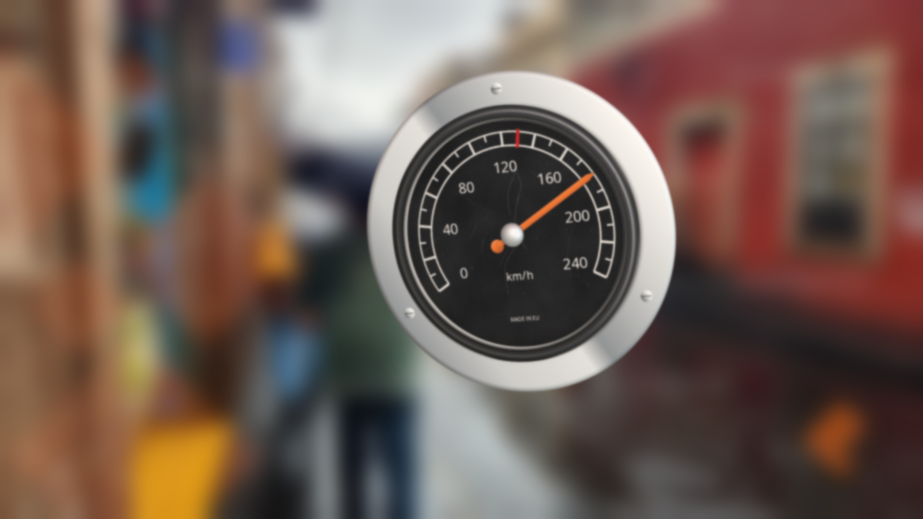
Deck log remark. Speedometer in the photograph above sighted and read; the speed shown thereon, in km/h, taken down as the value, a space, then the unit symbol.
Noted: 180 km/h
